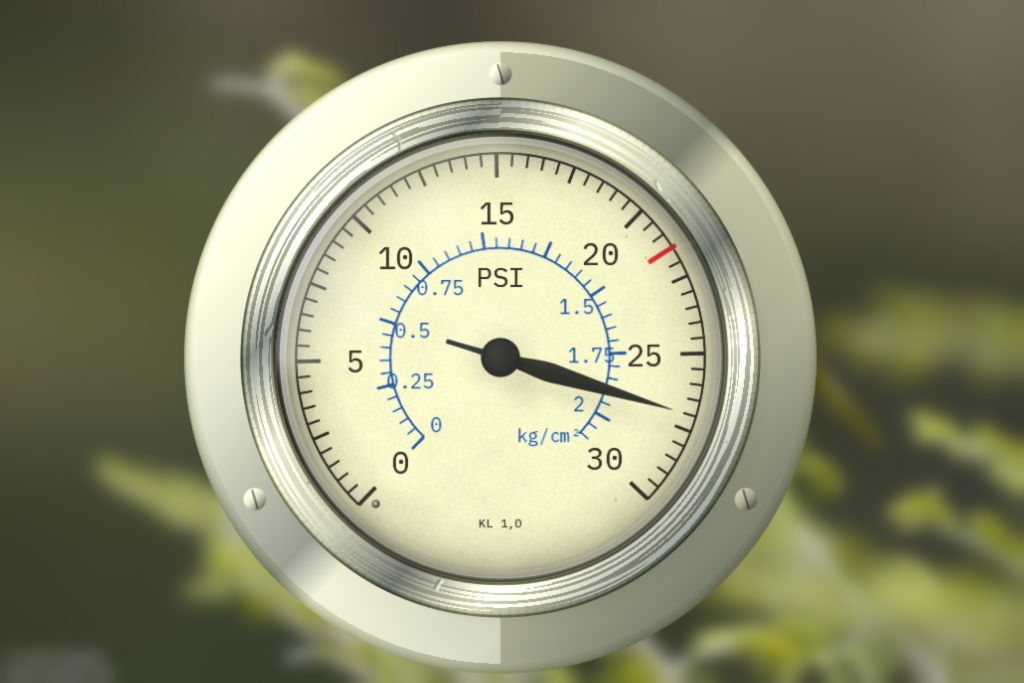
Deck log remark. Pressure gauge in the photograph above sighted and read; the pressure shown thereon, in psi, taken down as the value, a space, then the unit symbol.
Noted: 27 psi
